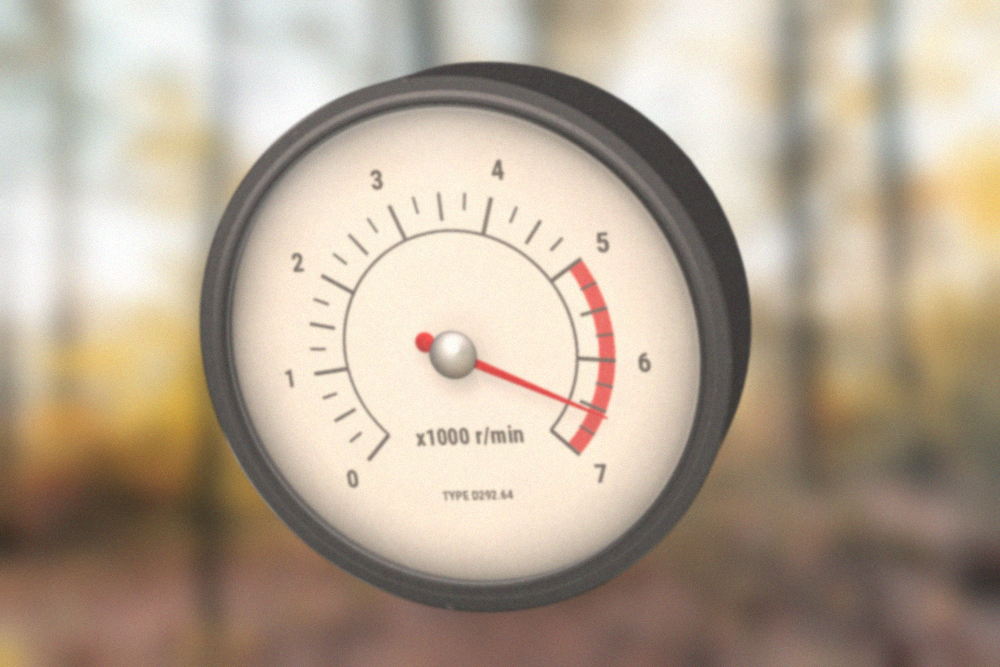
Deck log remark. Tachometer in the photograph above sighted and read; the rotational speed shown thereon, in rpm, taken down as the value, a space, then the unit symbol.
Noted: 6500 rpm
